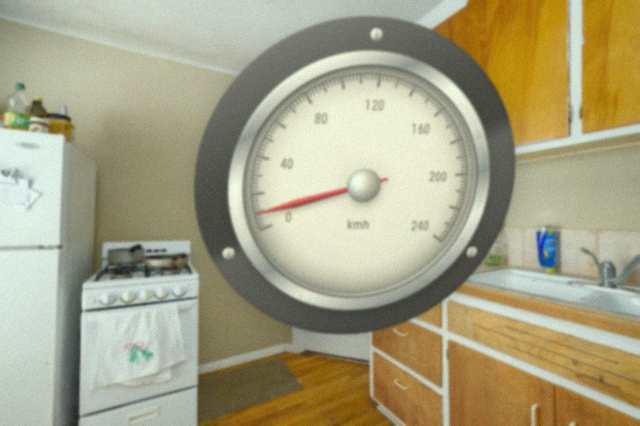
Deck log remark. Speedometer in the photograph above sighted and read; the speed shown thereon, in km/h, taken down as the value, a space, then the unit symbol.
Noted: 10 km/h
